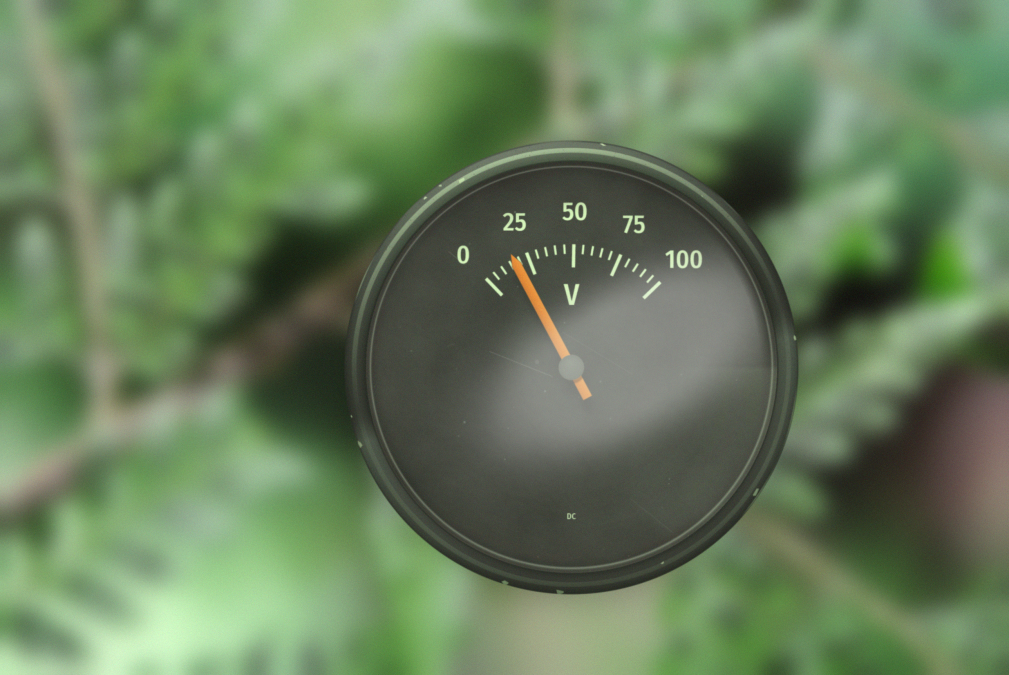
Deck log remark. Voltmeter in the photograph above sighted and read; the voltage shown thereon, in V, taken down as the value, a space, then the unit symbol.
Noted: 17.5 V
